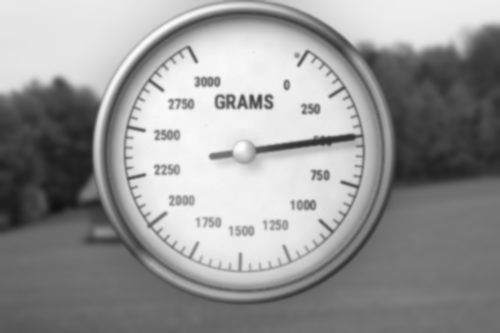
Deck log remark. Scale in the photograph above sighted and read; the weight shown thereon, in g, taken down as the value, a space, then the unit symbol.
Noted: 500 g
